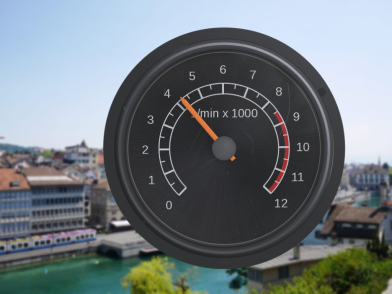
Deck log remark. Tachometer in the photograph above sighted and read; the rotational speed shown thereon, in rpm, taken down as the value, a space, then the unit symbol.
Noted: 4250 rpm
